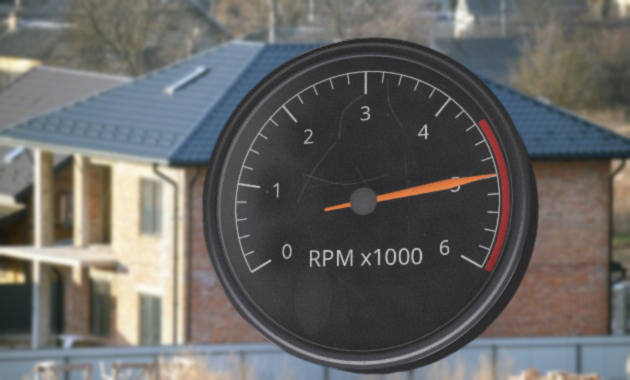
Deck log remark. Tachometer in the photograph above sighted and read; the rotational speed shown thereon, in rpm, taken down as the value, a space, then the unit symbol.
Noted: 5000 rpm
